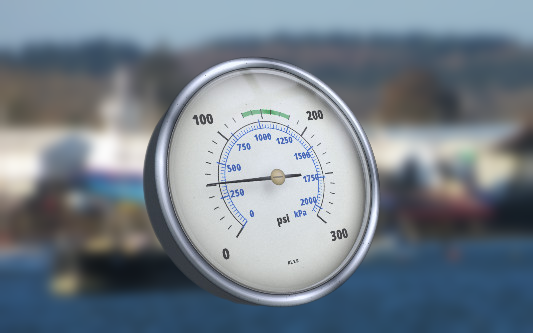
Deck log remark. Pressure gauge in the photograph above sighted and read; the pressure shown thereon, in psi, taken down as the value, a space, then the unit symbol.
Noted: 50 psi
